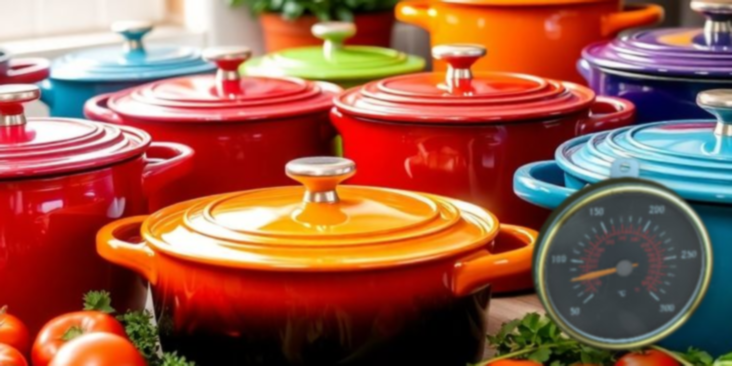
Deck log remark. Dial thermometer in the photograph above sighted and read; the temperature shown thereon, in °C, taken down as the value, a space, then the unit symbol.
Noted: 80 °C
